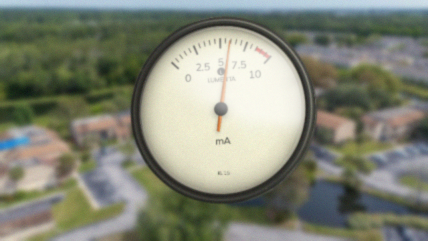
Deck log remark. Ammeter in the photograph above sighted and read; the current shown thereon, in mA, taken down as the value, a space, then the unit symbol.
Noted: 6 mA
